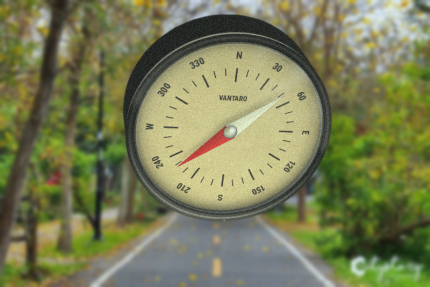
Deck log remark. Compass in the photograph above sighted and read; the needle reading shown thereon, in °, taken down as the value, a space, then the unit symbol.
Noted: 230 °
